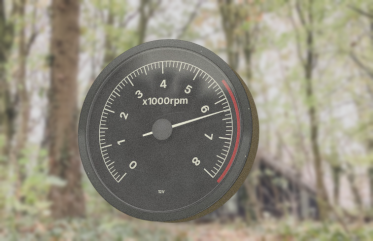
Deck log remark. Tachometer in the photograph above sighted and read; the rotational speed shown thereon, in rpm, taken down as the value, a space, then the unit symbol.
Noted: 6300 rpm
